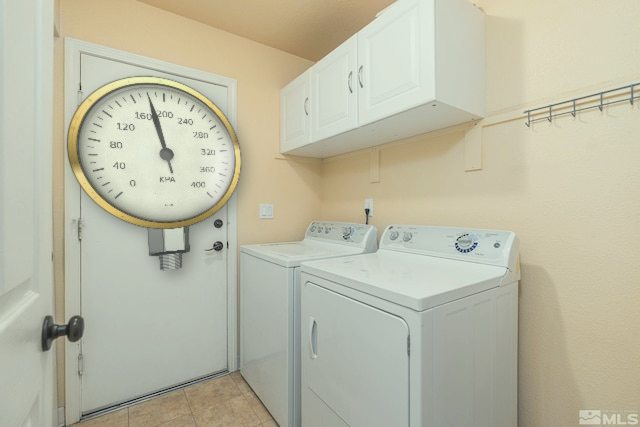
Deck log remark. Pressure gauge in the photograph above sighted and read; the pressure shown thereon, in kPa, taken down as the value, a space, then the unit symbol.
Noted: 180 kPa
